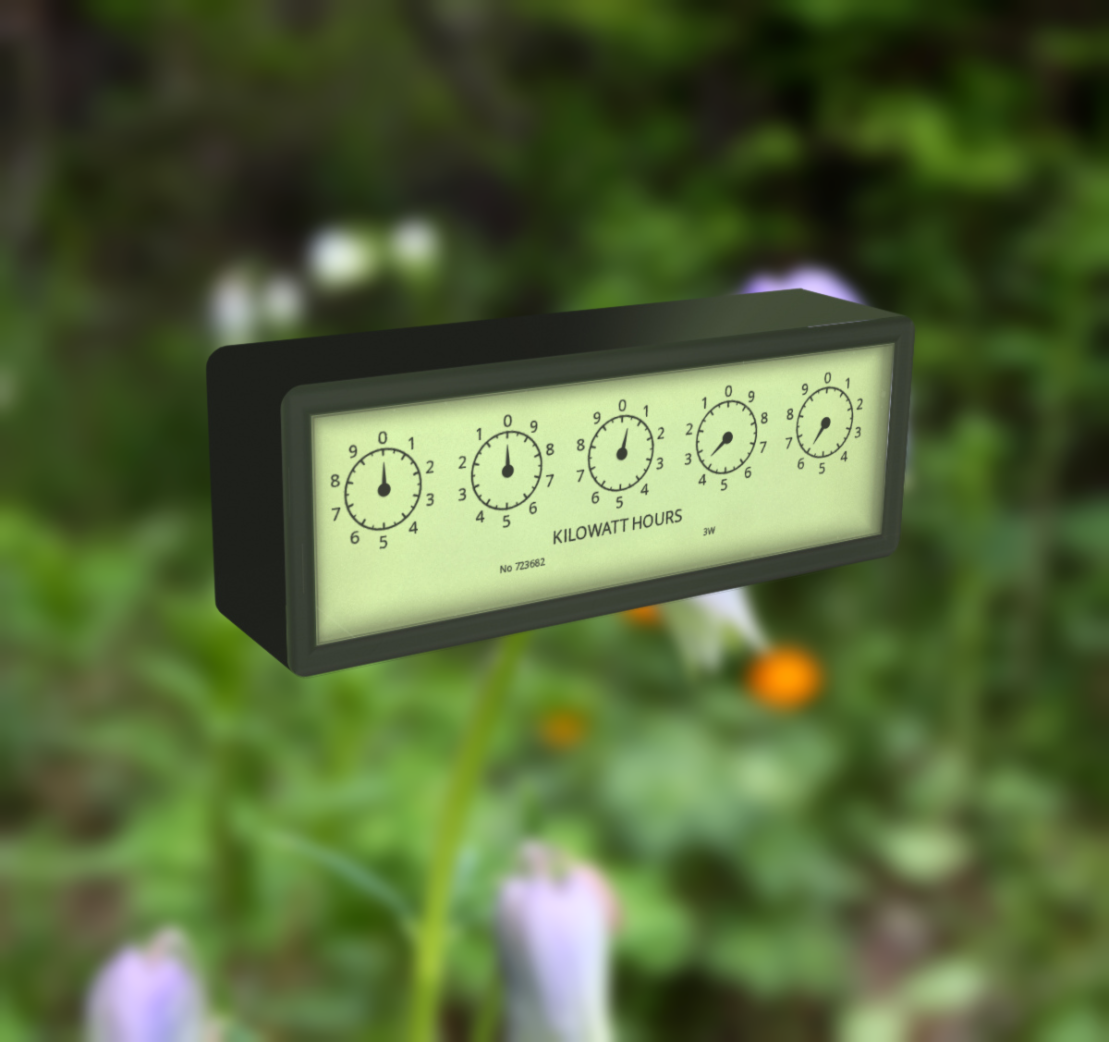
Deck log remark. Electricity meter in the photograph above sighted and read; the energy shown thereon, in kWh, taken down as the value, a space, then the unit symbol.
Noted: 36 kWh
